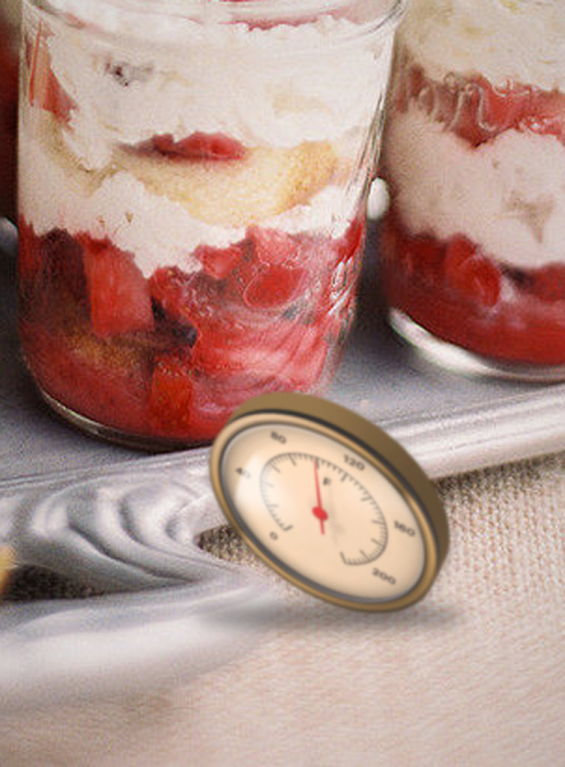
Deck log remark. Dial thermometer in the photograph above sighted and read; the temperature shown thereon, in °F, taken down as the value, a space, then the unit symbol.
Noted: 100 °F
